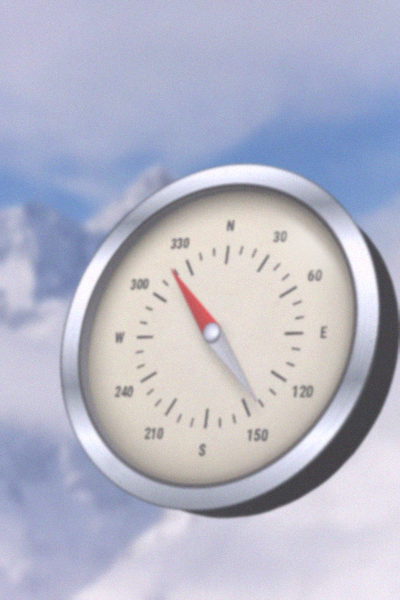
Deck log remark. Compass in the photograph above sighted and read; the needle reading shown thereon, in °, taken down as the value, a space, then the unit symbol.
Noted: 320 °
